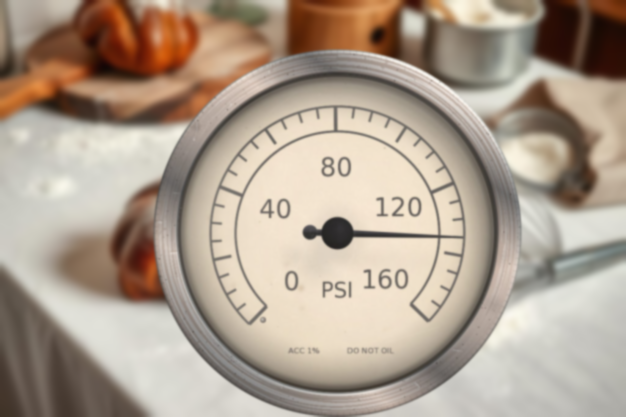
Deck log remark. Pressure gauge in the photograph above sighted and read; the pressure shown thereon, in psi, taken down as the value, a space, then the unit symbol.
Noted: 135 psi
